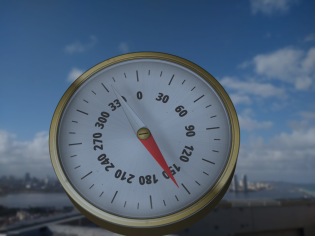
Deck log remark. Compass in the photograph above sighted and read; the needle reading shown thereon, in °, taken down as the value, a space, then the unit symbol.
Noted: 155 °
